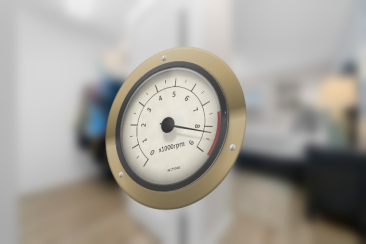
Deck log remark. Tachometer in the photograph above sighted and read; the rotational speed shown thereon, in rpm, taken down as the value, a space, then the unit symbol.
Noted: 8250 rpm
